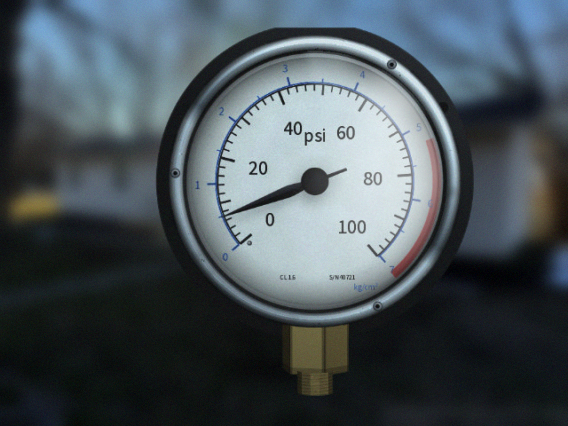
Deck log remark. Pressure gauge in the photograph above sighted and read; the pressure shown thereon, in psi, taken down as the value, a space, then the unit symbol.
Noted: 7 psi
